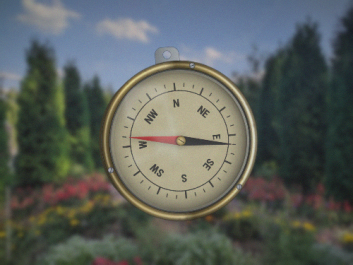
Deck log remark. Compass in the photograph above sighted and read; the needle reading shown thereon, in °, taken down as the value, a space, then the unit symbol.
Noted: 280 °
